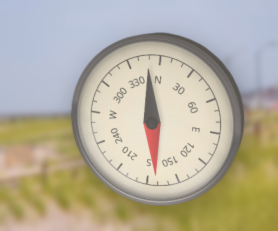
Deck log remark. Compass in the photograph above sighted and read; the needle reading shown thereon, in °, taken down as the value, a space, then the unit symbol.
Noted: 170 °
